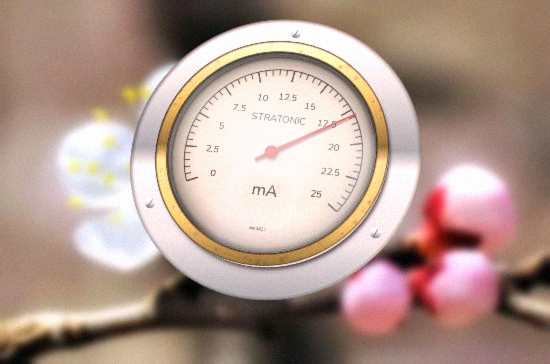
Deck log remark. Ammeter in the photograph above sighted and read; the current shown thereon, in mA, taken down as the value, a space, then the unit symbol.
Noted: 18 mA
